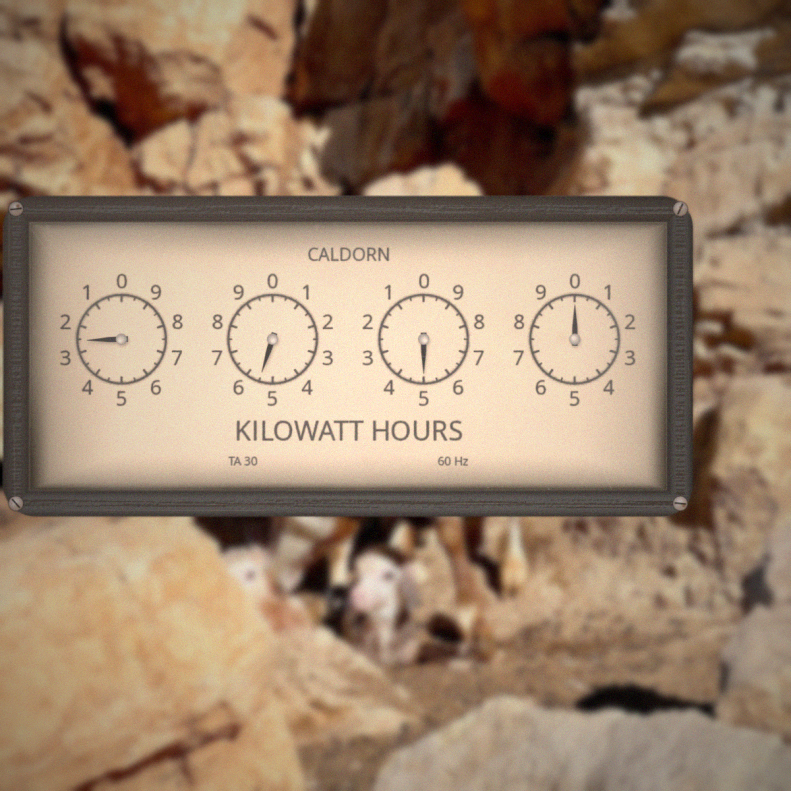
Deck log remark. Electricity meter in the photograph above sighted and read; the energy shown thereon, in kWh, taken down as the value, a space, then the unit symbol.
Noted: 2550 kWh
